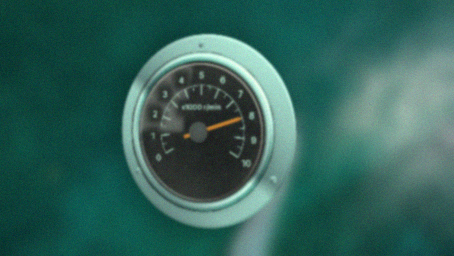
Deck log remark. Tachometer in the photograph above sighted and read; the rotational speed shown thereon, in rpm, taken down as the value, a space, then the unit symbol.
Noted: 8000 rpm
